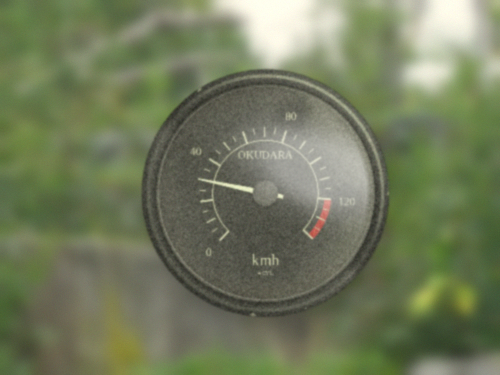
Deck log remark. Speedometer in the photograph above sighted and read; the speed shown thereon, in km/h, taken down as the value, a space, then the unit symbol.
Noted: 30 km/h
